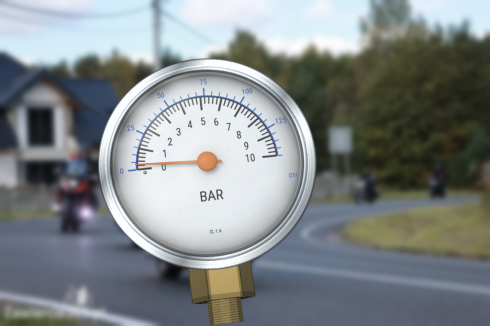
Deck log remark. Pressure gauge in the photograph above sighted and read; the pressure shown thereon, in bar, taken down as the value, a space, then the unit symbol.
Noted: 0.2 bar
